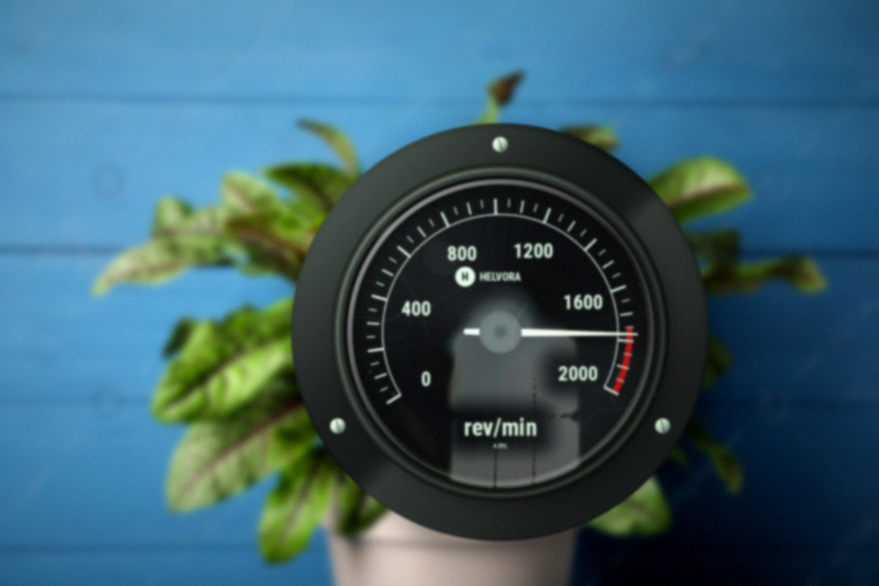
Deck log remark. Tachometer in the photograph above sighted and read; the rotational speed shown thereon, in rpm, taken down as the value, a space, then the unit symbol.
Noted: 1775 rpm
